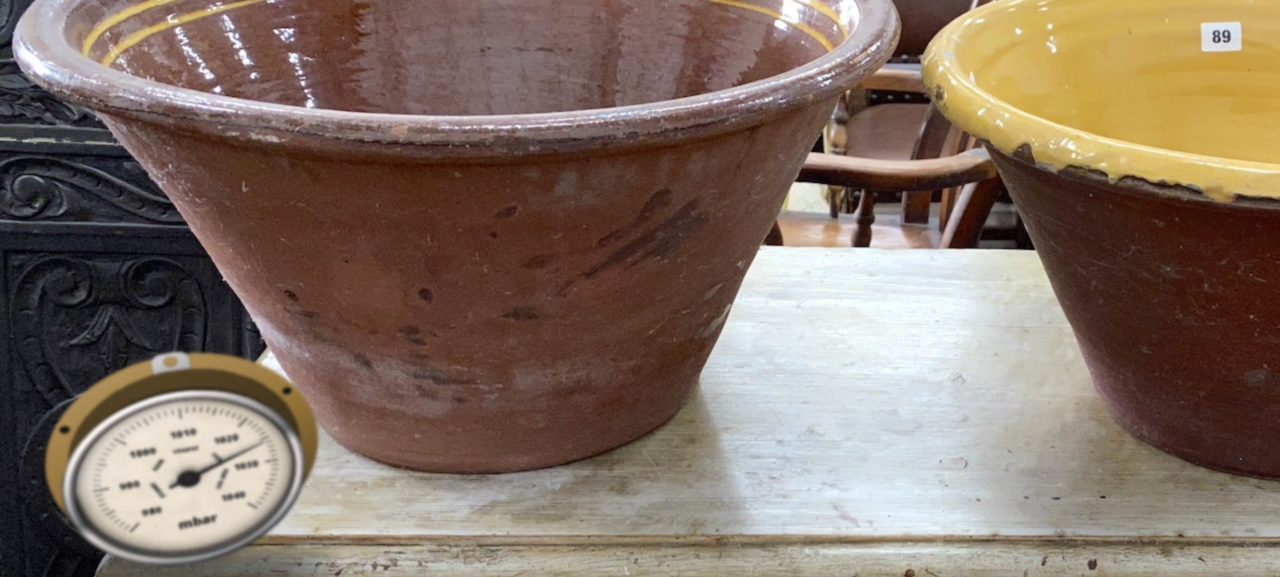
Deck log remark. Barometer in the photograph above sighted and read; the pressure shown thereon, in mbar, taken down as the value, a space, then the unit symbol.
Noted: 1025 mbar
